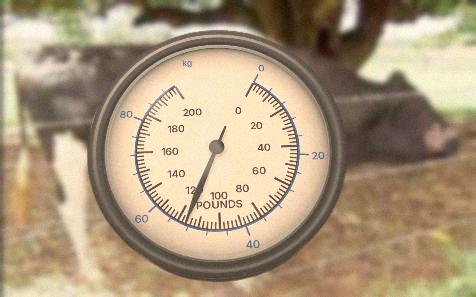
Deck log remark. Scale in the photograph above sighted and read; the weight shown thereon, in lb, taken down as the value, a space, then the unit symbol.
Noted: 116 lb
